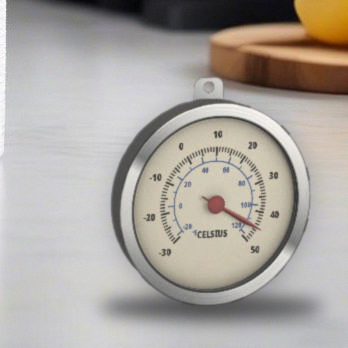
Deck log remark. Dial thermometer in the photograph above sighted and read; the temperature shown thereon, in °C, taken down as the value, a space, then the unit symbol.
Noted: 45 °C
